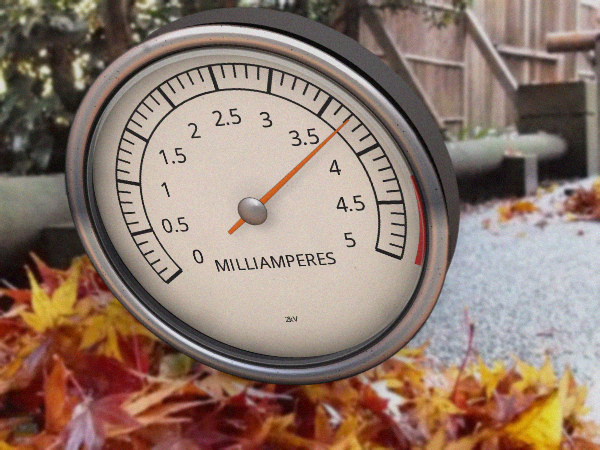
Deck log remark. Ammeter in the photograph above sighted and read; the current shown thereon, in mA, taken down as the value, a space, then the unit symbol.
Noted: 3.7 mA
